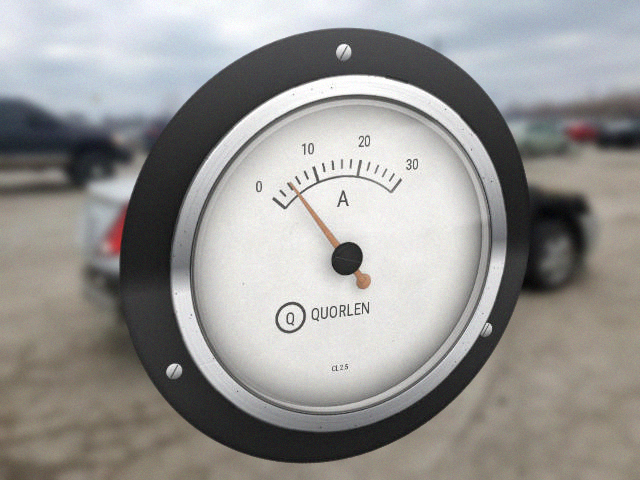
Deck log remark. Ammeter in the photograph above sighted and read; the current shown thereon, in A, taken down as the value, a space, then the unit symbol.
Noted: 4 A
